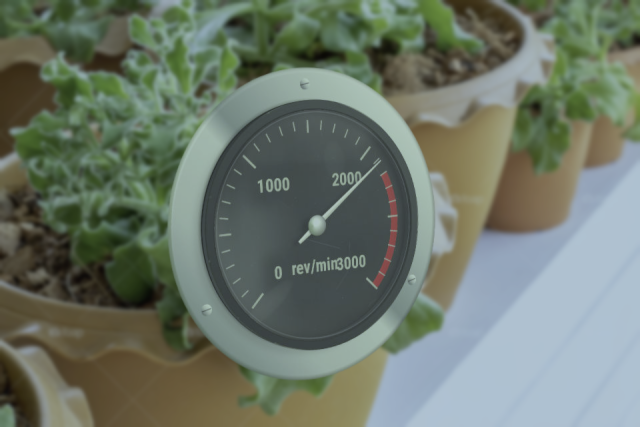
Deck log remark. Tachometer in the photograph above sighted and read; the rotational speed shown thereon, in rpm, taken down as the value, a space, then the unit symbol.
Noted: 2100 rpm
